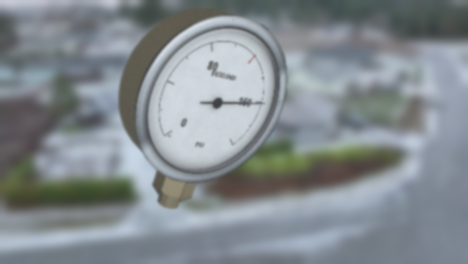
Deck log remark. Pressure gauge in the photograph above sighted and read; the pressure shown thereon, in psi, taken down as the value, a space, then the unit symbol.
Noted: 160 psi
